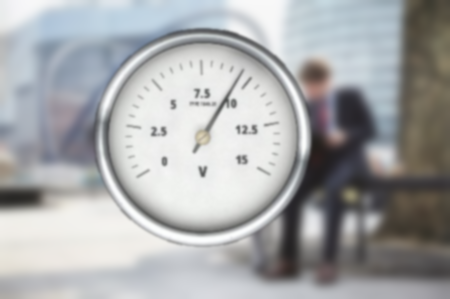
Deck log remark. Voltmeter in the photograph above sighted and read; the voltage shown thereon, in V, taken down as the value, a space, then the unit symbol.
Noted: 9.5 V
